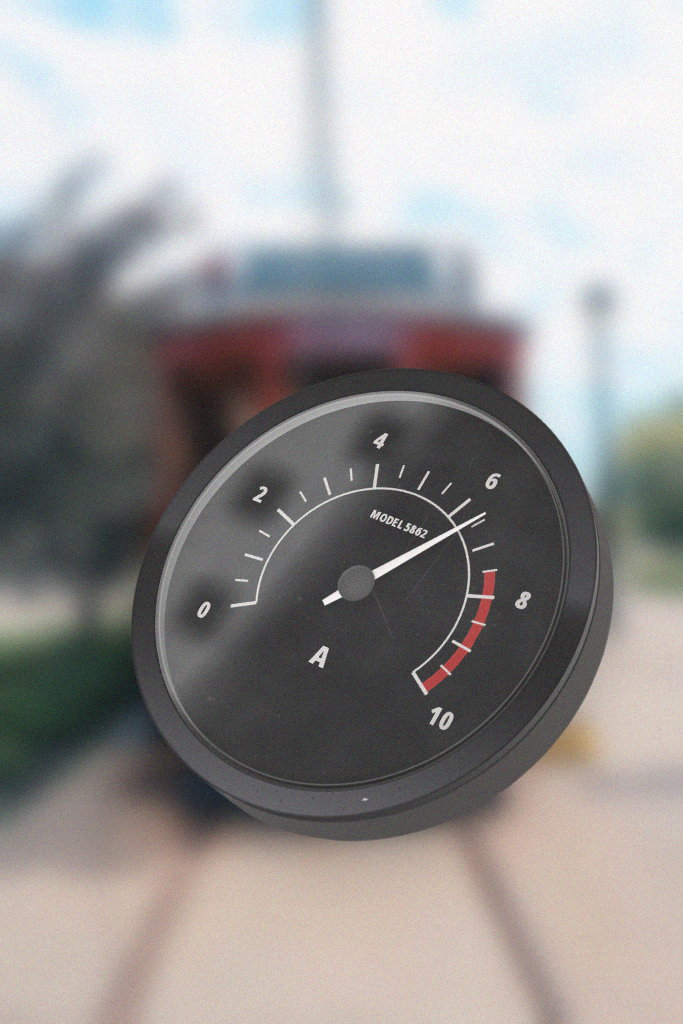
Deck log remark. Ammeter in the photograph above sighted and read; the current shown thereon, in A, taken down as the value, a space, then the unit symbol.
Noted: 6.5 A
